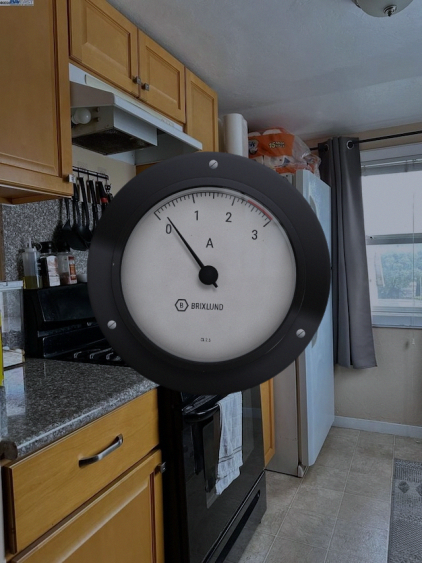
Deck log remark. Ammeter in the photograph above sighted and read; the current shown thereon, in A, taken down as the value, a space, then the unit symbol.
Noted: 0.2 A
